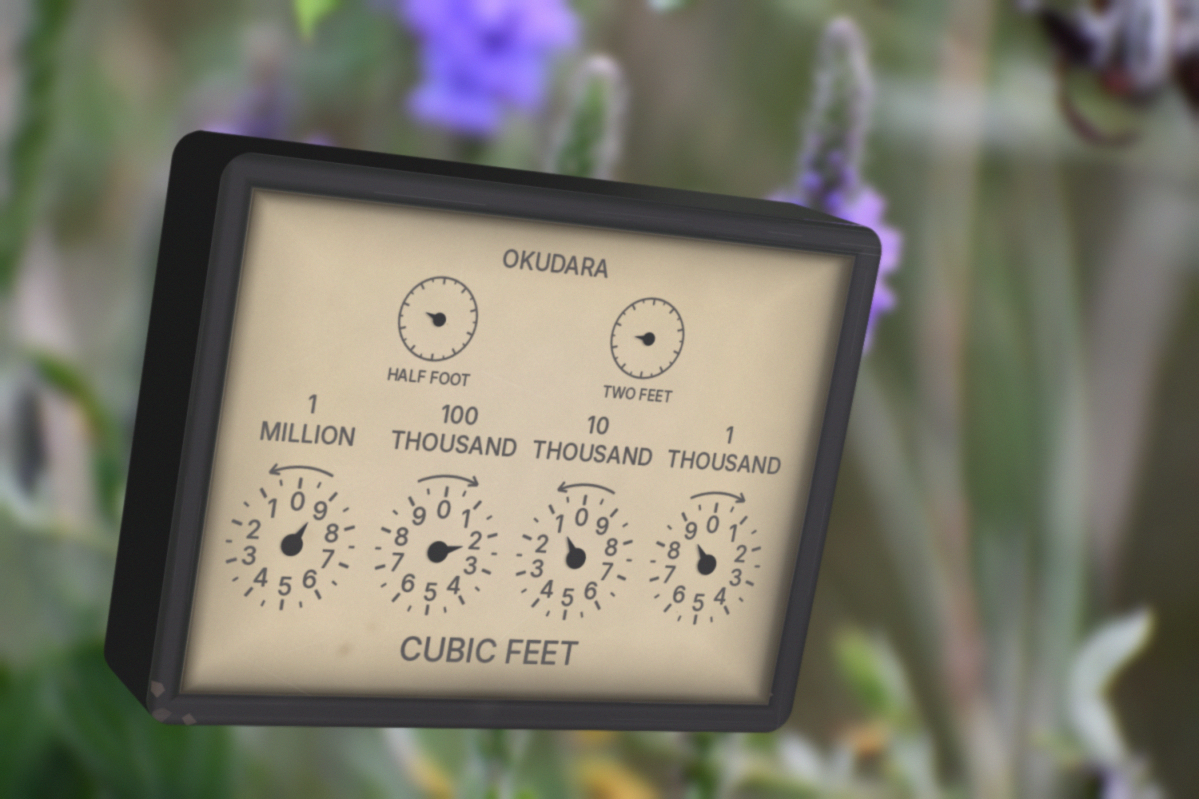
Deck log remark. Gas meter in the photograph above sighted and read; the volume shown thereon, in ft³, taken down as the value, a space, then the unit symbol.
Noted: 920900 ft³
